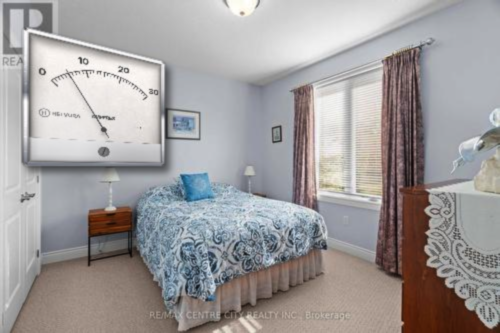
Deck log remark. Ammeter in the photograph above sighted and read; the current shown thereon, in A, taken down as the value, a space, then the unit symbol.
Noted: 5 A
